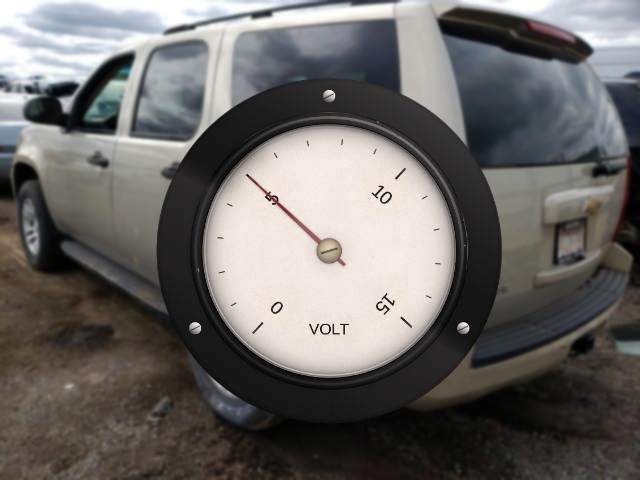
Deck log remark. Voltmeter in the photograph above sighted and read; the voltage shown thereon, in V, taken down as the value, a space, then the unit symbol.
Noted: 5 V
